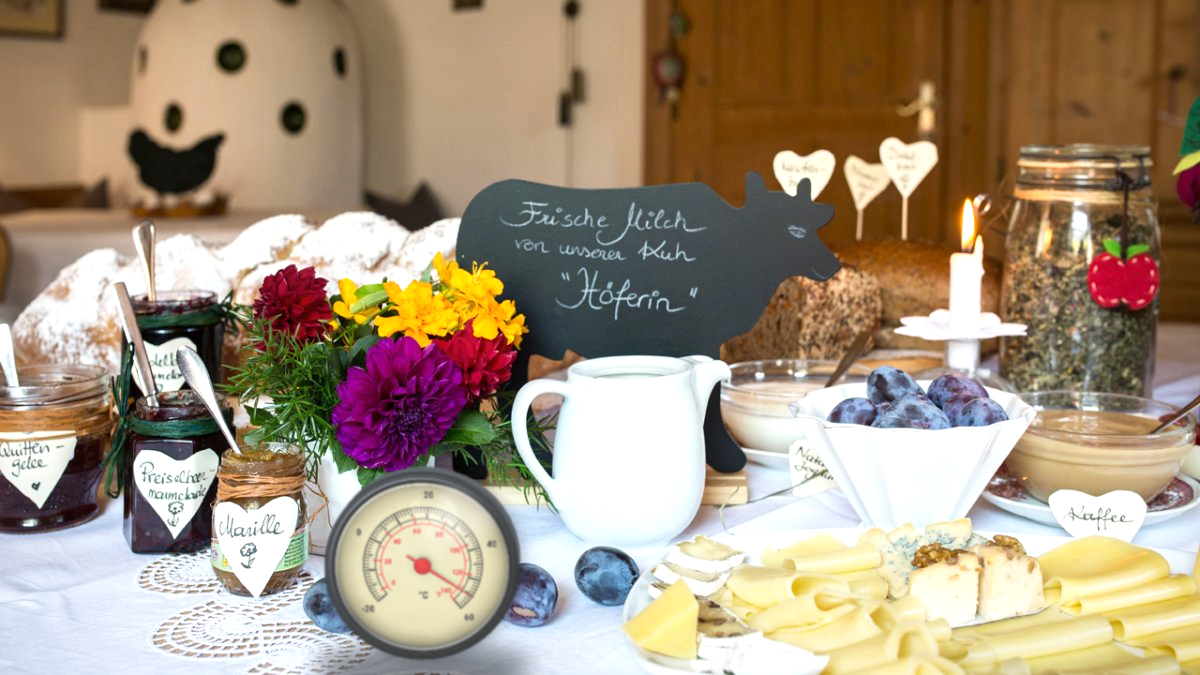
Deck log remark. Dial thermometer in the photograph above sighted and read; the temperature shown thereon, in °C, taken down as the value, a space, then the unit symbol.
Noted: 55 °C
